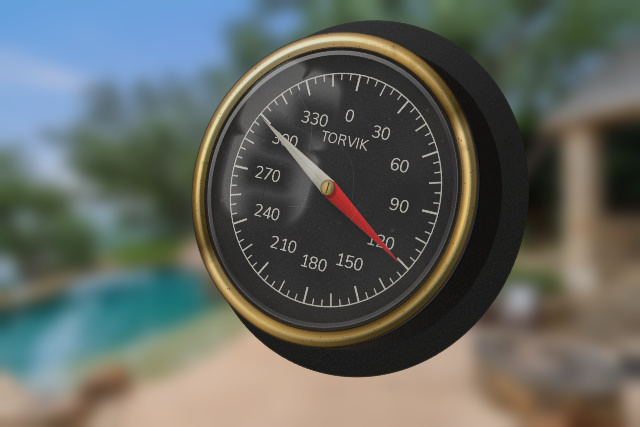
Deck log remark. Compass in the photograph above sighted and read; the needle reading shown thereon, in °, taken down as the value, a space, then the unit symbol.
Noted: 120 °
